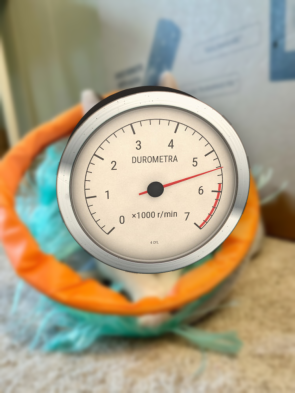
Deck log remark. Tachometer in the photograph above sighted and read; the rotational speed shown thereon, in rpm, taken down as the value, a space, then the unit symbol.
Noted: 5400 rpm
